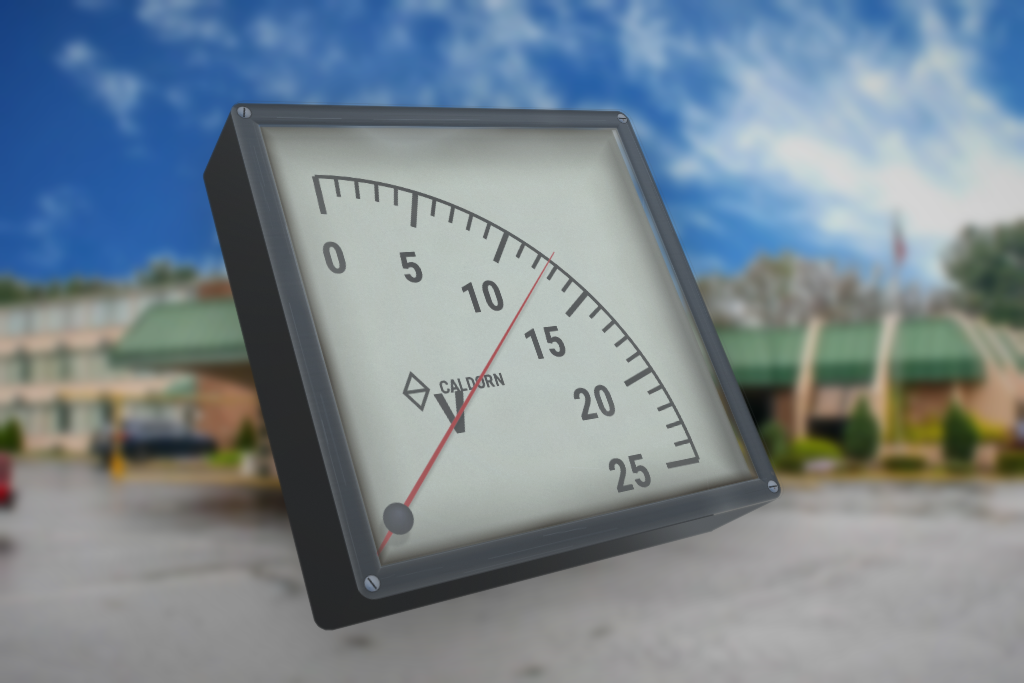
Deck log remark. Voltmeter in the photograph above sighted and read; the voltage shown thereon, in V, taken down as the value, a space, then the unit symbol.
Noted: 12.5 V
